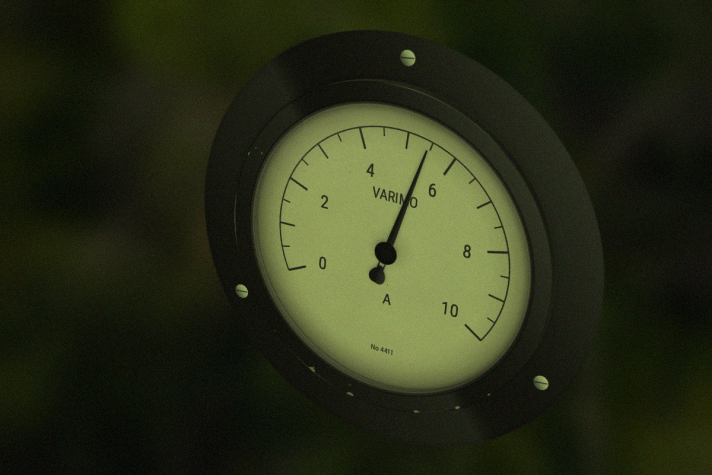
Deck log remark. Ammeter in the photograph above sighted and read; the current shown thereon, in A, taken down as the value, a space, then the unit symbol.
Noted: 5.5 A
